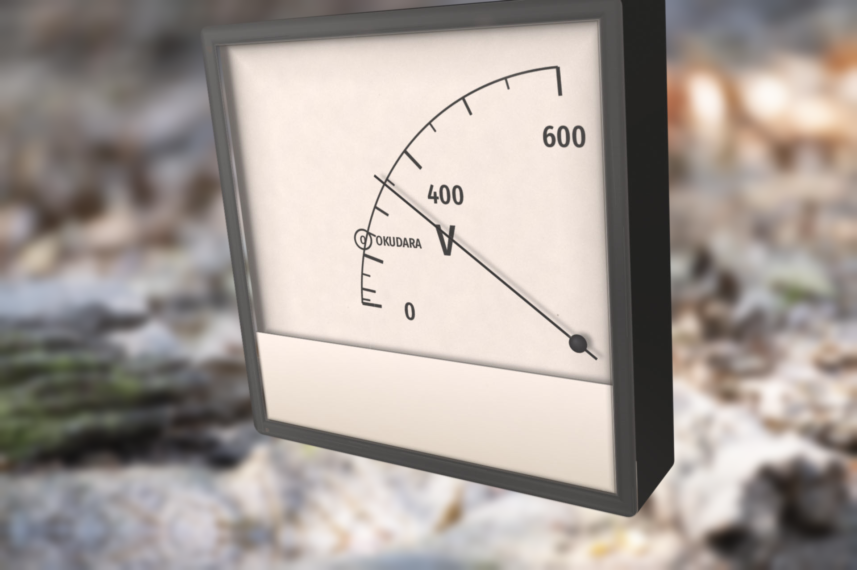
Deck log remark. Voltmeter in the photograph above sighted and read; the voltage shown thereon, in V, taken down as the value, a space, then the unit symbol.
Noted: 350 V
